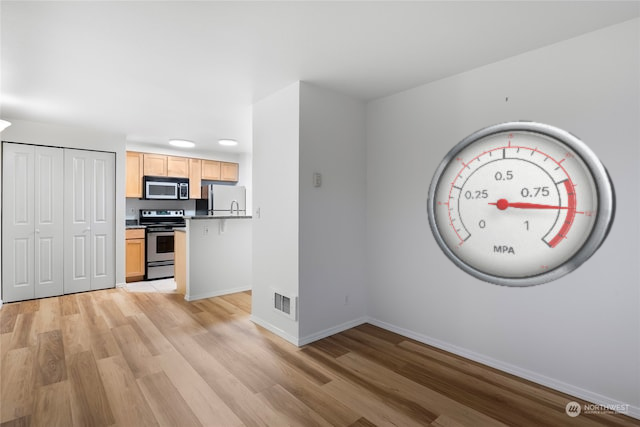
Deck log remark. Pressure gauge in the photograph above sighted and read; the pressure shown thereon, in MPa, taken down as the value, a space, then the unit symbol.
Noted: 0.85 MPa
